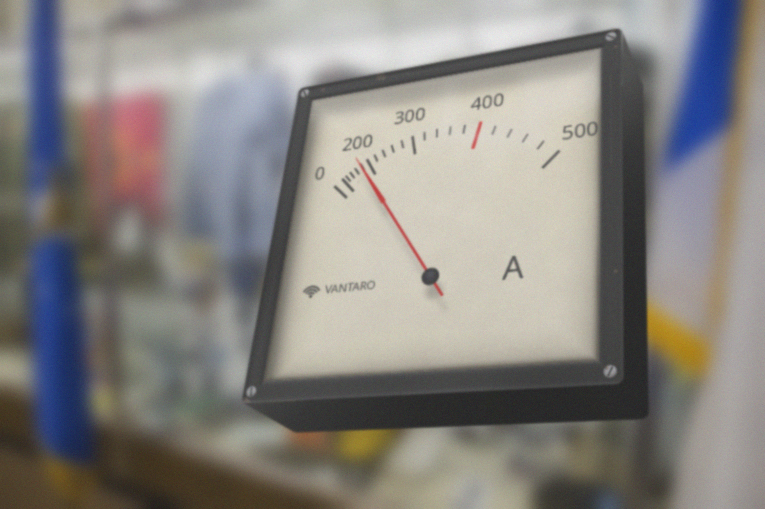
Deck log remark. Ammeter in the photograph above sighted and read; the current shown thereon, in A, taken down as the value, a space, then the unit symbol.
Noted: 180 A
